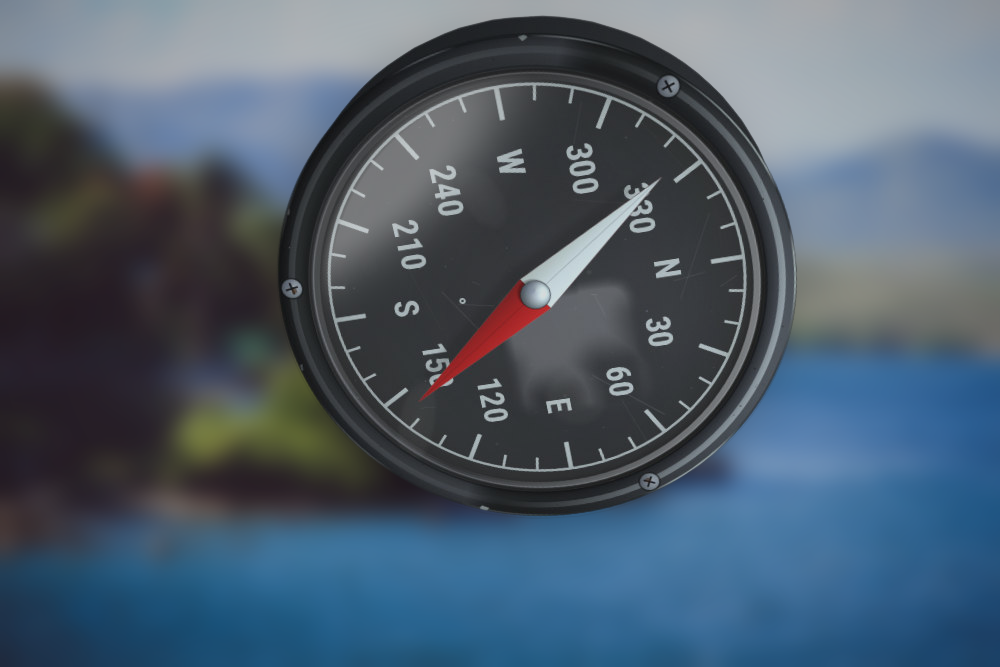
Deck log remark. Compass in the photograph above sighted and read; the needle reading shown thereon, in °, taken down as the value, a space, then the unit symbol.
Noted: 145 °
